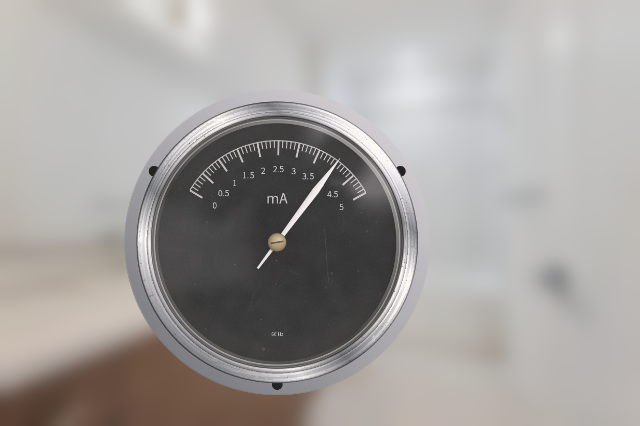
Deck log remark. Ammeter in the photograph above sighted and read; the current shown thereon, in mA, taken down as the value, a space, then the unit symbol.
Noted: 4 mA
